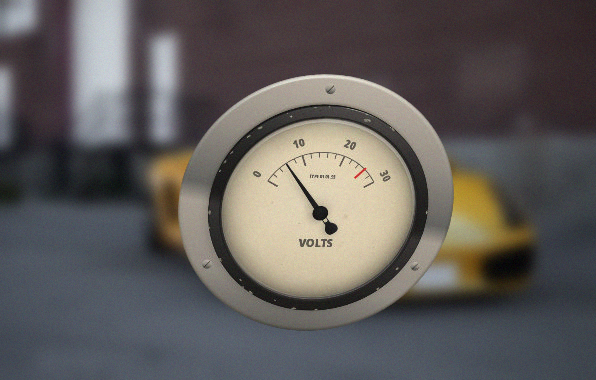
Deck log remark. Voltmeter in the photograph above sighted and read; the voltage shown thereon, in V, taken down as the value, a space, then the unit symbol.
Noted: 6 V
